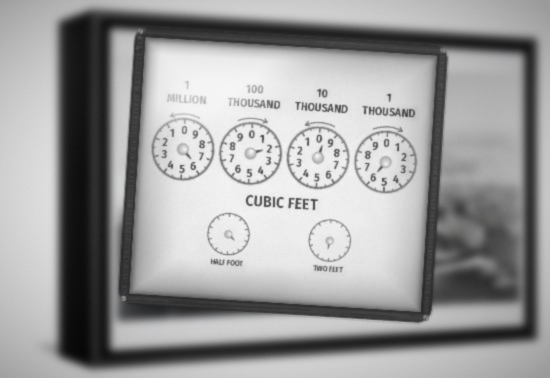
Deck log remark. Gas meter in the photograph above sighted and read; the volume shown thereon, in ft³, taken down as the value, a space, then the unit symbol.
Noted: 619600 ft³
